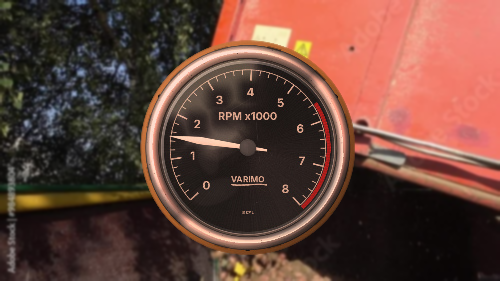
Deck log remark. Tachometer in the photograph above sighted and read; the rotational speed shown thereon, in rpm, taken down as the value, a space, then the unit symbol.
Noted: 1500 rpm
